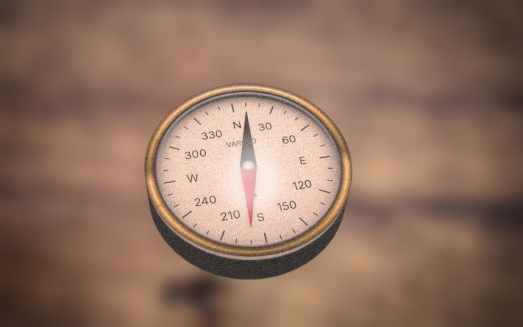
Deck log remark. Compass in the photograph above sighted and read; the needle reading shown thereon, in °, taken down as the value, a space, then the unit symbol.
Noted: 190 °
